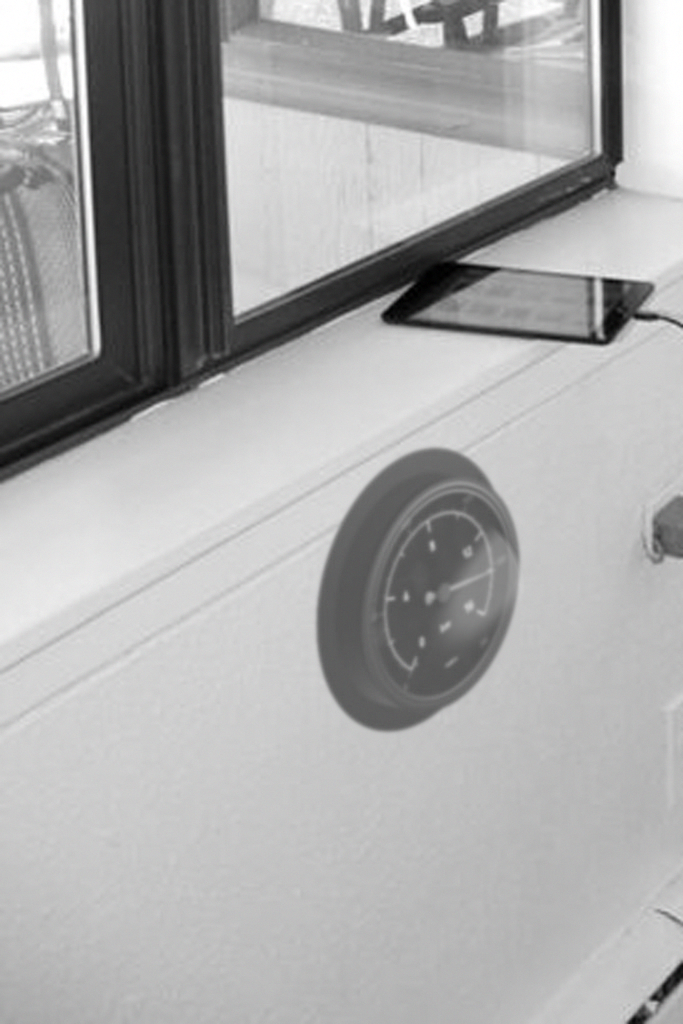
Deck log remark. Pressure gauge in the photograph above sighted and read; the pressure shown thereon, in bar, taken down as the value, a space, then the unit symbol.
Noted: 14 bar
